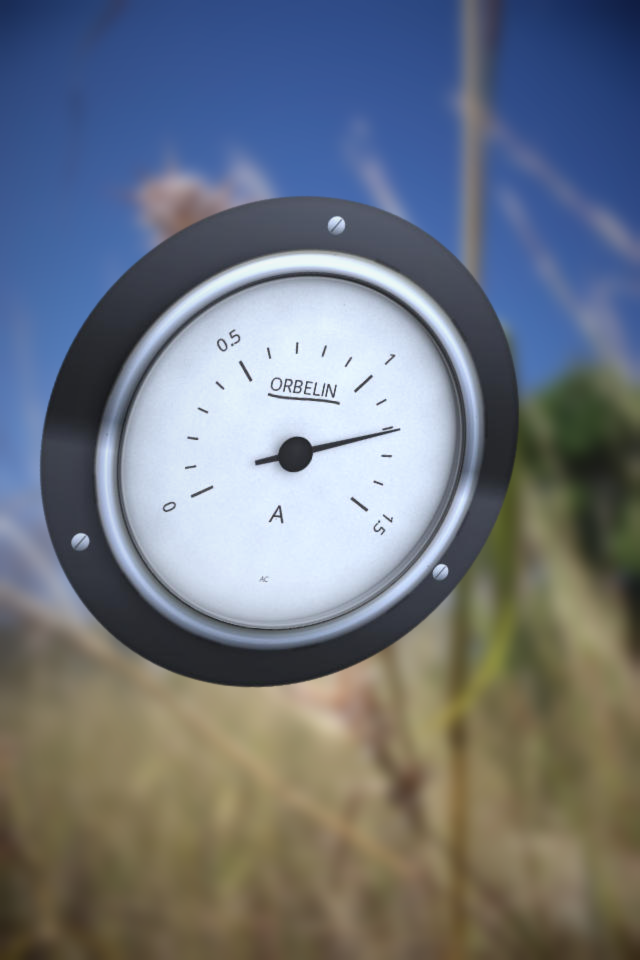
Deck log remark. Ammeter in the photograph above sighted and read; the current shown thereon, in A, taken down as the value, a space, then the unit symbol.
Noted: 1.2 A
